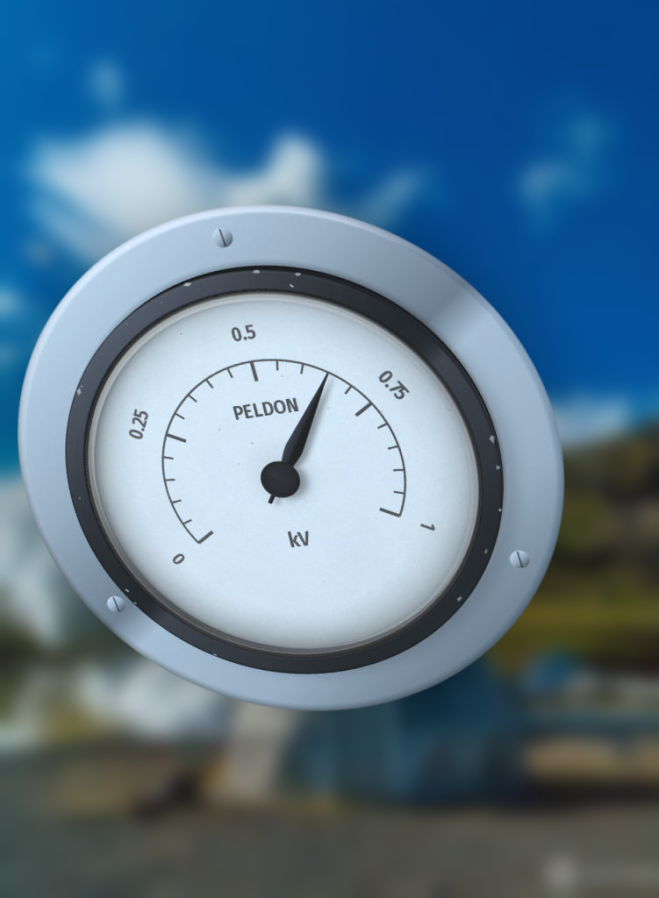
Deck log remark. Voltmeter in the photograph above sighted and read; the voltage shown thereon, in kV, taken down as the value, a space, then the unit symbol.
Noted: 0.65 kV
